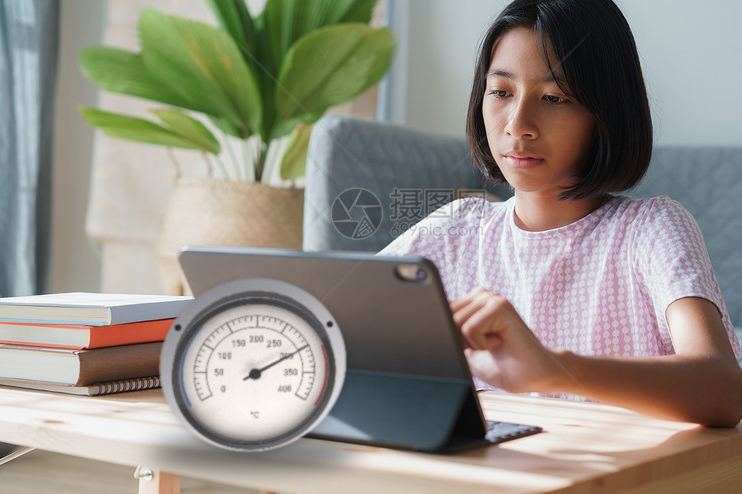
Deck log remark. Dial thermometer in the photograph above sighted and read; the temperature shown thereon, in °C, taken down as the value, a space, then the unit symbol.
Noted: 300 °C
